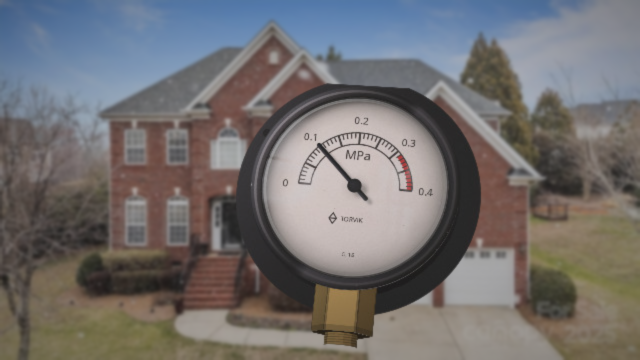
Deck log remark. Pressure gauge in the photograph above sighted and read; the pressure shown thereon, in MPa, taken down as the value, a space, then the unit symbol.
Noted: 0.1 MPa
